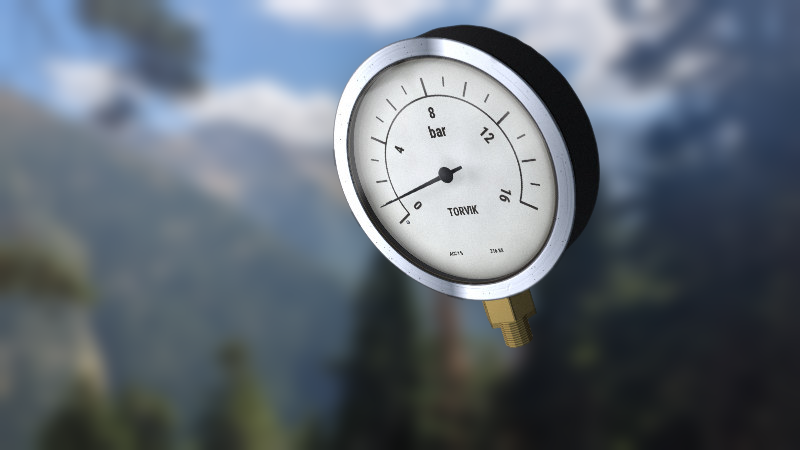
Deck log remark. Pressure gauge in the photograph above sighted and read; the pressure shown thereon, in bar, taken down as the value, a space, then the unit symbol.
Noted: 1 bar
